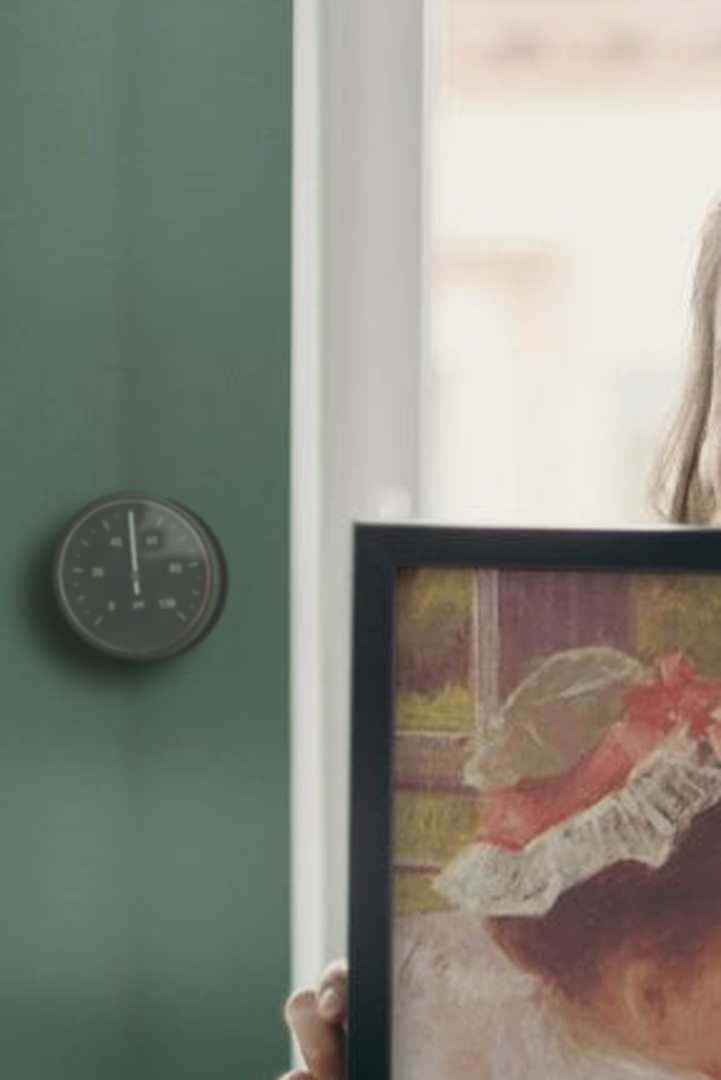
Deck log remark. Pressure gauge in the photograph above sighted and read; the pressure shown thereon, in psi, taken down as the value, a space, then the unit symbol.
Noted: 50 psi
